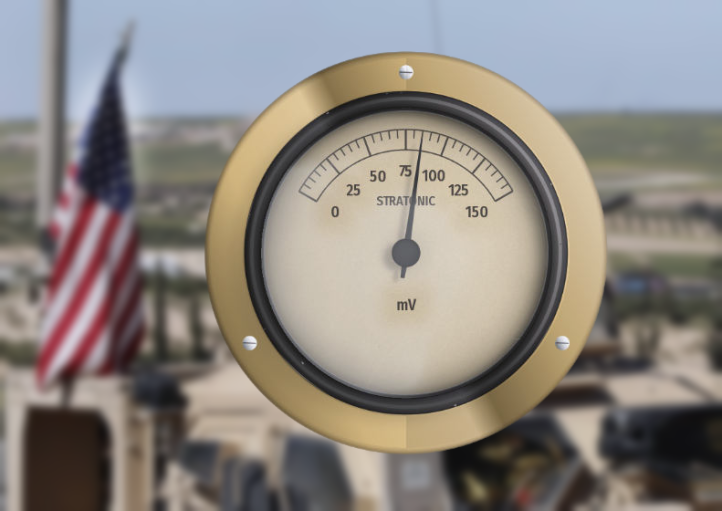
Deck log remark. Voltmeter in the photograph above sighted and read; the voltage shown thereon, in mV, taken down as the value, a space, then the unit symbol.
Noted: 85 mV
